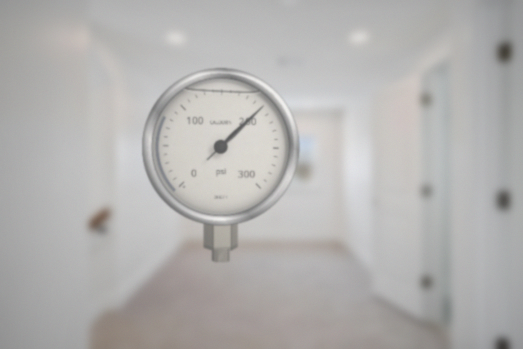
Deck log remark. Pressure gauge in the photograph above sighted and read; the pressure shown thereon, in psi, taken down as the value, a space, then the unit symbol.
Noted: 200 psi
